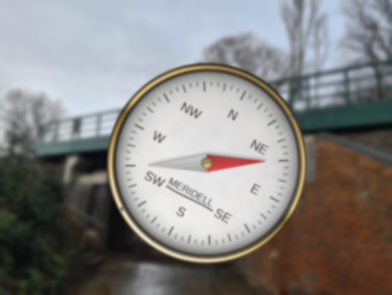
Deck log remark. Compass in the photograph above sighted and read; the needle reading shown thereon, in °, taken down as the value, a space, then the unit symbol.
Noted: 60 °
